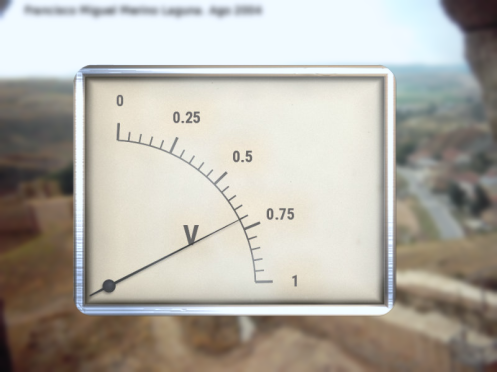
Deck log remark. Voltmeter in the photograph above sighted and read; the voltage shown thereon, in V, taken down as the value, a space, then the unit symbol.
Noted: 0.7 V
